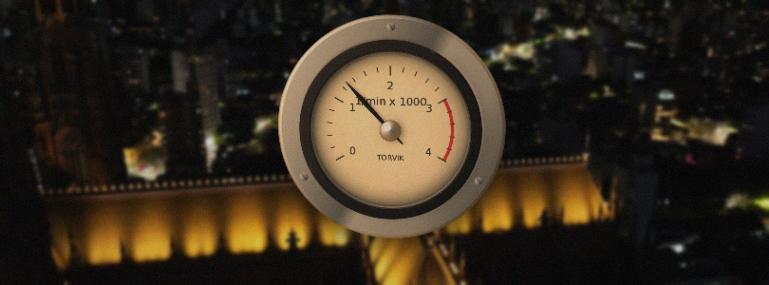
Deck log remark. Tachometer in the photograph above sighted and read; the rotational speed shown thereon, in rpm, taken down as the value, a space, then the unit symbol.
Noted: 1300 rpm
